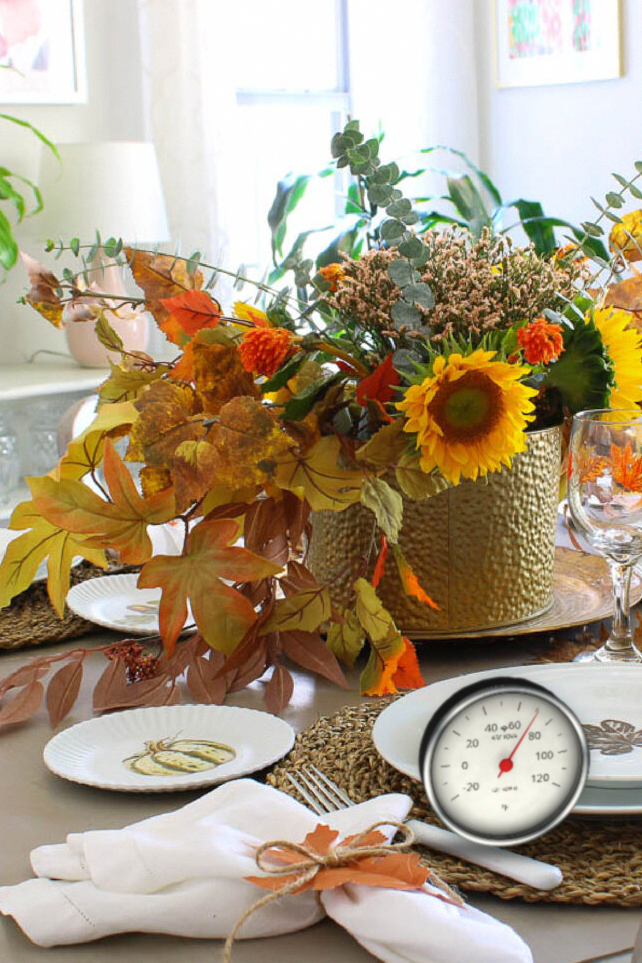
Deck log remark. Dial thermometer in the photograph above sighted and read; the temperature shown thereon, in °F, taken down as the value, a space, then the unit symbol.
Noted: 70 °F
